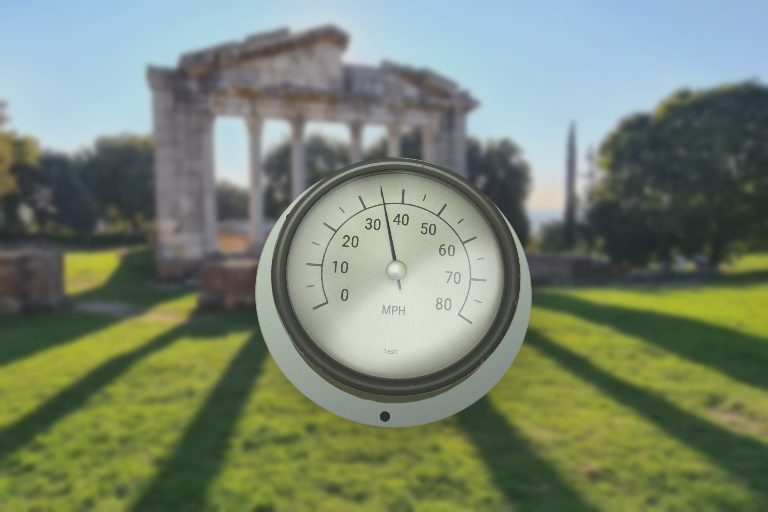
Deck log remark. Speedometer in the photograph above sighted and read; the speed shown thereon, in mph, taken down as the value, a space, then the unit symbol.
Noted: 35 mph
